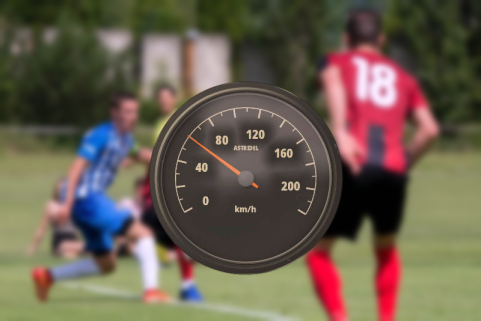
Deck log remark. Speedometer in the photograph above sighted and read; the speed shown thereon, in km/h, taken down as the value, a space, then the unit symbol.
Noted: 60 km/h
